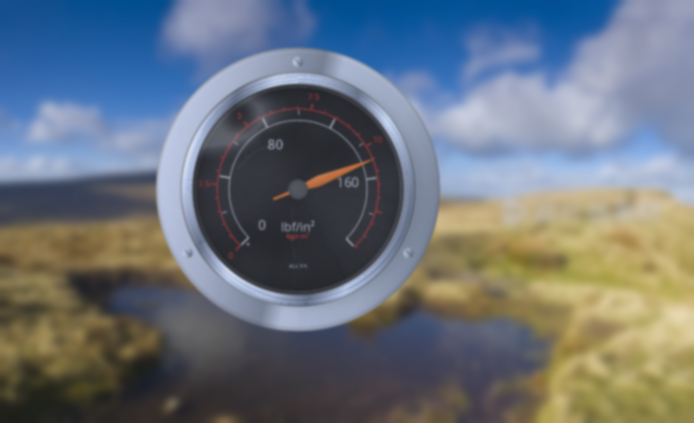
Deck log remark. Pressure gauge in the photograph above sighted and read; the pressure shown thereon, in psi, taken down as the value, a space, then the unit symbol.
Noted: 150 psi
